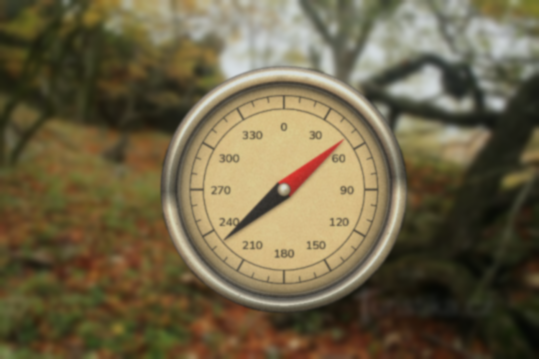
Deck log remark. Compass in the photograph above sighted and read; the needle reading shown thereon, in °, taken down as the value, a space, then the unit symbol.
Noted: 50 °
